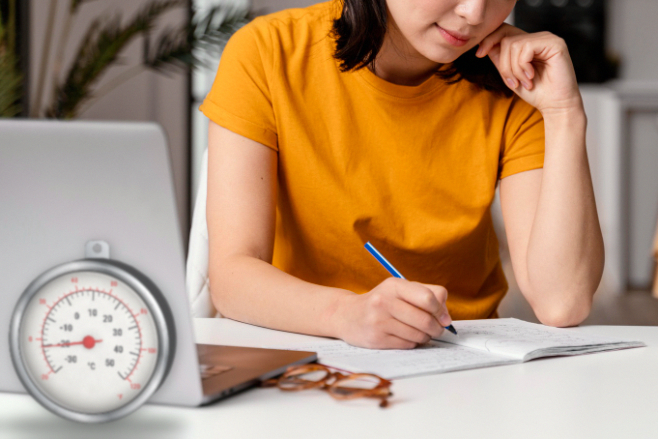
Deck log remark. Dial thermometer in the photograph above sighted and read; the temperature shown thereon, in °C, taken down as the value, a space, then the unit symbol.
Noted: -20 °C
